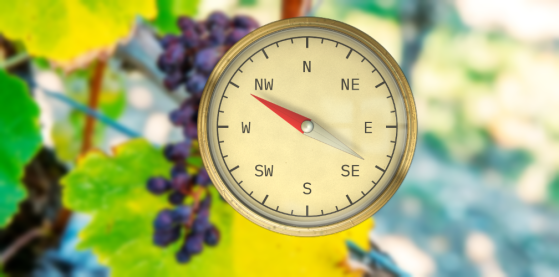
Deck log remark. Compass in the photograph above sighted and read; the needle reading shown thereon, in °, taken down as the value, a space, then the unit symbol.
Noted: 300 °
